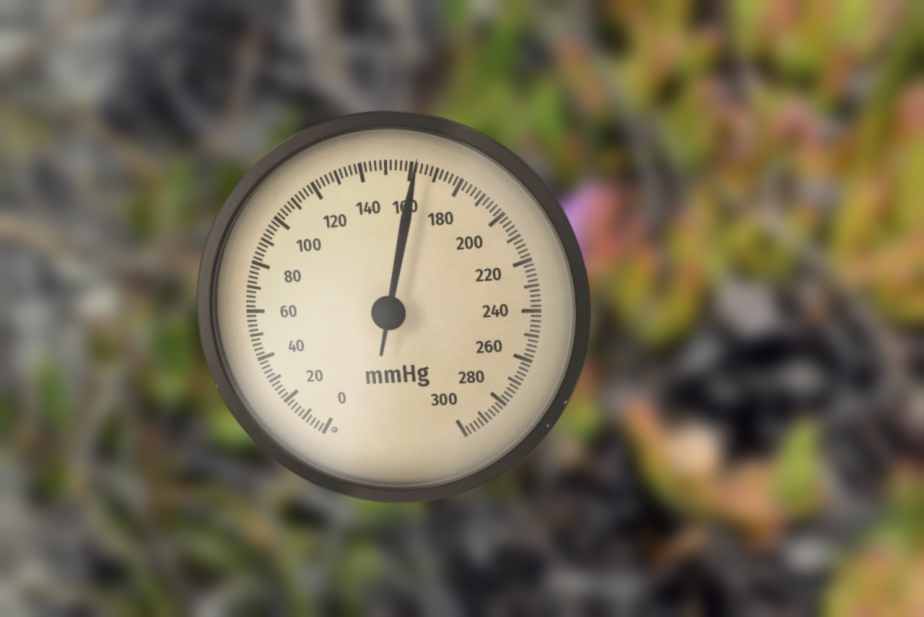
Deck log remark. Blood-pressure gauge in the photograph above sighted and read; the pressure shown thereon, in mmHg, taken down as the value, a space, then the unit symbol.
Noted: 162 mmHg
